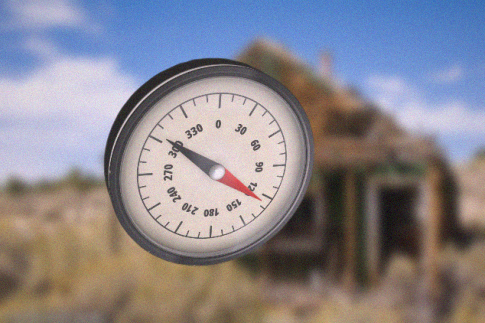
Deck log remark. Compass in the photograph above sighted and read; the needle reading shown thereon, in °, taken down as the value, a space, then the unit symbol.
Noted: 125 °
